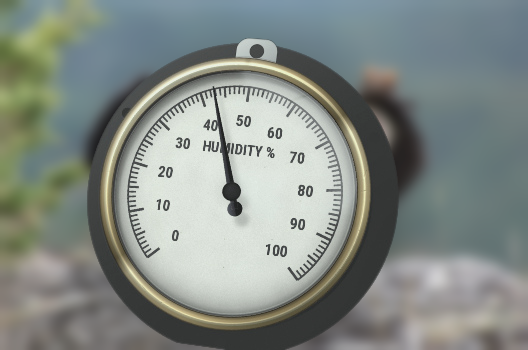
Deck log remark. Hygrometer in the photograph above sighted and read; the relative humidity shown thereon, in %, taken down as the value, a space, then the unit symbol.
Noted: 43 %
